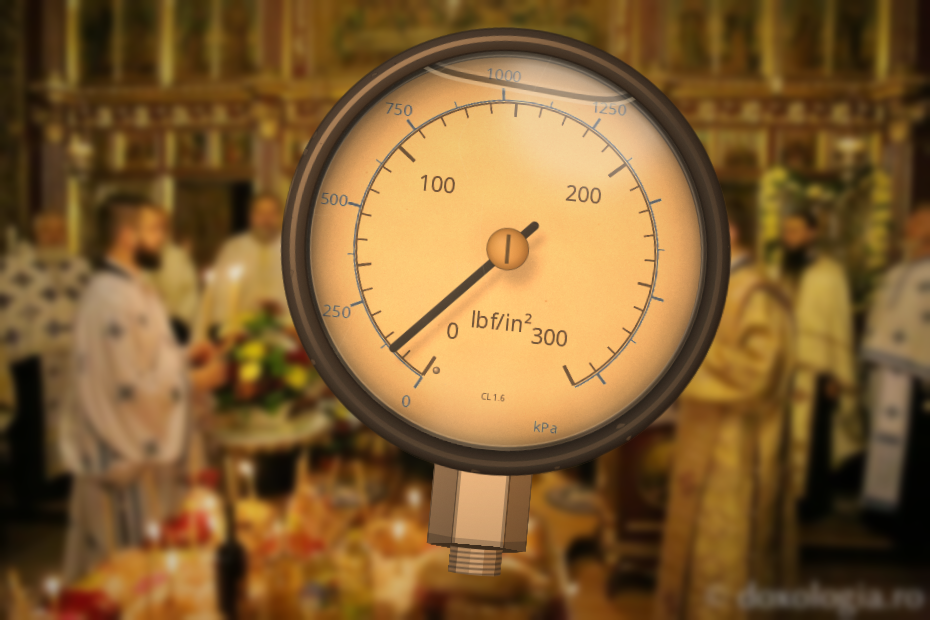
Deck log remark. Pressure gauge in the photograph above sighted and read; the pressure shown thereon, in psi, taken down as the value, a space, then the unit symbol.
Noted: 15 psi
